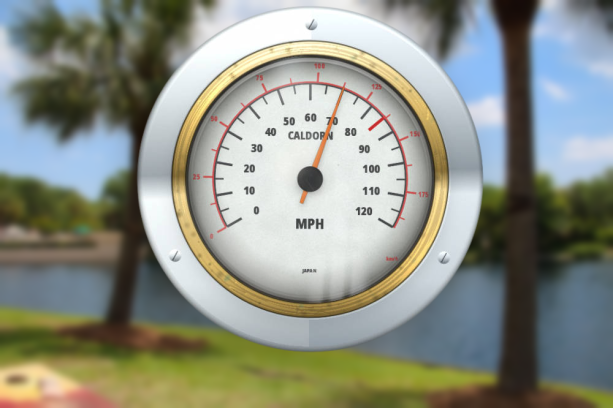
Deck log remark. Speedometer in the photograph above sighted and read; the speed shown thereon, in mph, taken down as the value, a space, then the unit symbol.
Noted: 70 mph
